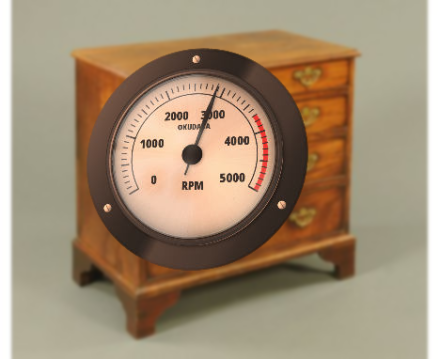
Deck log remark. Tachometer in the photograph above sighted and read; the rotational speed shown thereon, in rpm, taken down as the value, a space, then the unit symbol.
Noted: 2900 rpm
